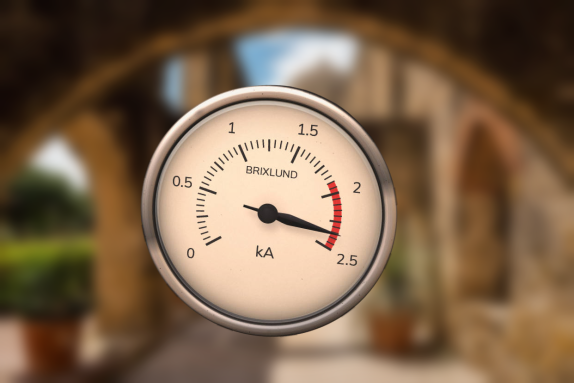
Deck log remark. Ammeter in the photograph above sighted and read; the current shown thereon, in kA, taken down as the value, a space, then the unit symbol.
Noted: 2.35 kA
